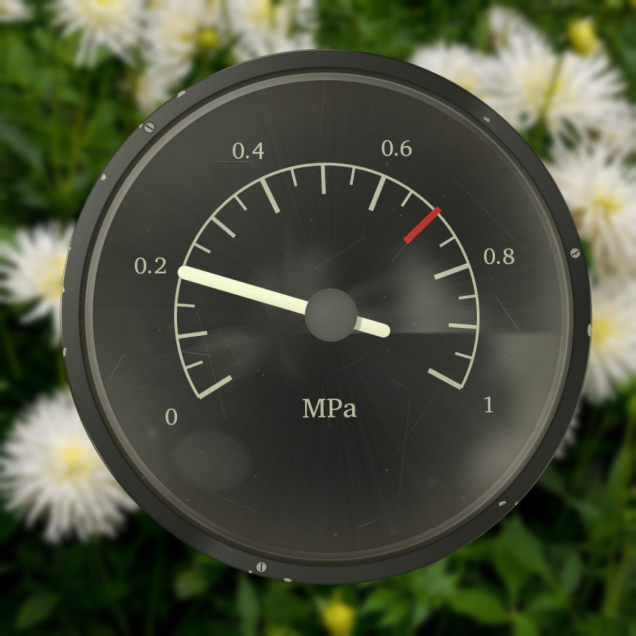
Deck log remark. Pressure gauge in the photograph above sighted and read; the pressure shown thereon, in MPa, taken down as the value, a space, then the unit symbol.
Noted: 0.2 MPa
